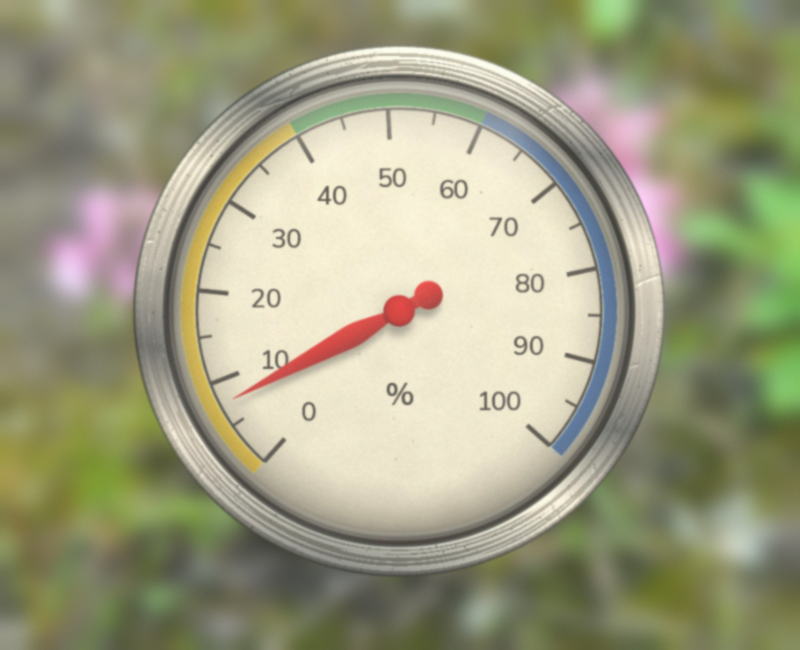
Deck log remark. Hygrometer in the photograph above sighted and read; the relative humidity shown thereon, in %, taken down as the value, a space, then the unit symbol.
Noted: 7.5 %
